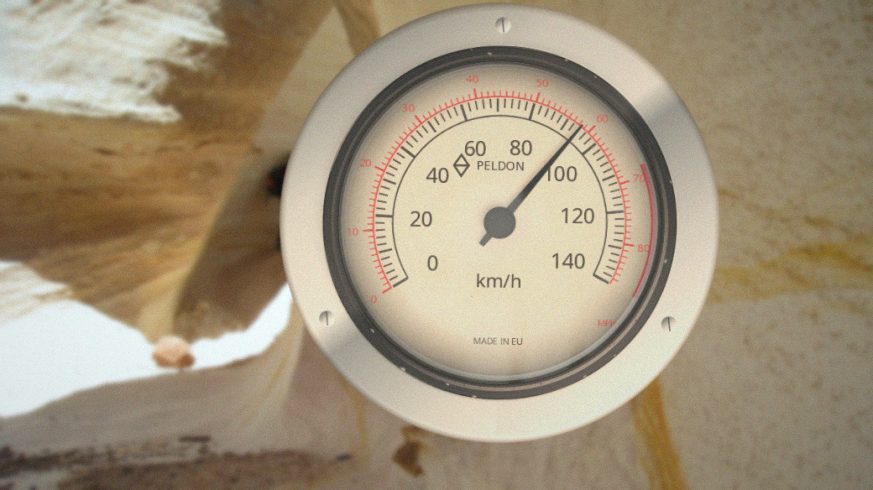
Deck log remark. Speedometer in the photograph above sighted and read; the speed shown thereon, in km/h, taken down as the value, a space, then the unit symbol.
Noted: 94 km/h
